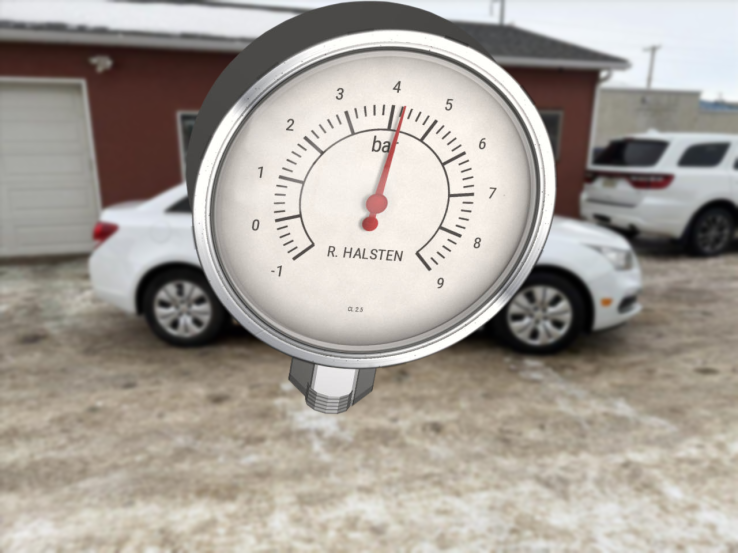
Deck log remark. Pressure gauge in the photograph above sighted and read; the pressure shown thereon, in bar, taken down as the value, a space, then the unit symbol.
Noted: 4.2 bar
